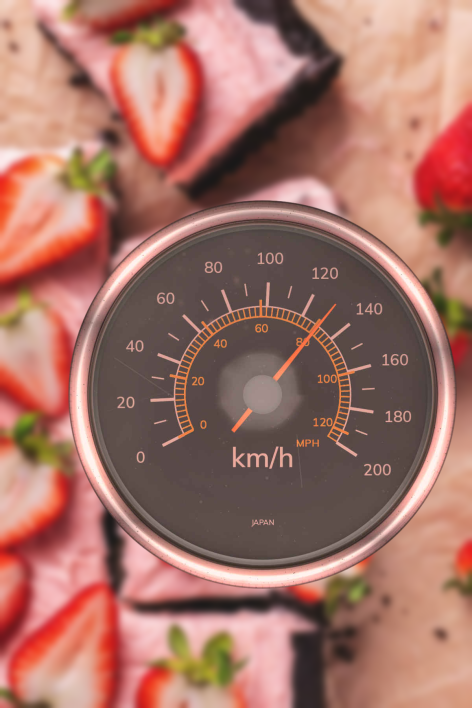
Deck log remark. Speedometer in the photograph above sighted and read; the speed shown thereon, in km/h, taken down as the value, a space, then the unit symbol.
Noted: 130 km/h
